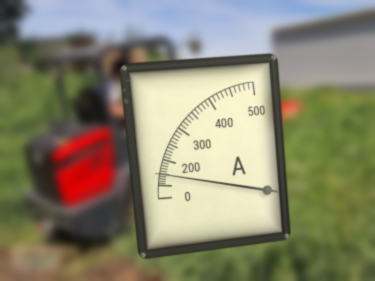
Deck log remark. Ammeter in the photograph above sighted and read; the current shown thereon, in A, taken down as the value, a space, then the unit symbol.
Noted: 150 A
